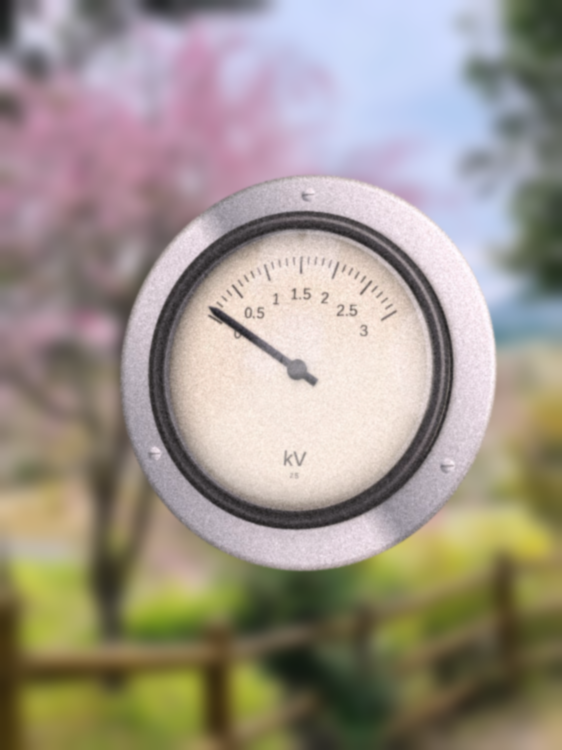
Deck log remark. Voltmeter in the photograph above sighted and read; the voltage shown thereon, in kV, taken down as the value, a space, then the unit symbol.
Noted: 0.1 kV
